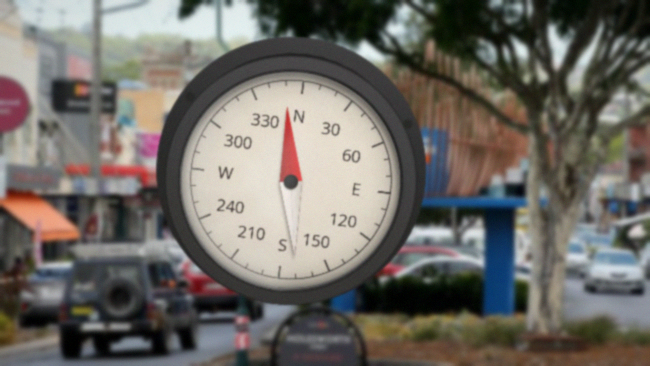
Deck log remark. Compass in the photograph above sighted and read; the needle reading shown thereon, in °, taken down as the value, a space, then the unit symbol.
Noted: 350 °
